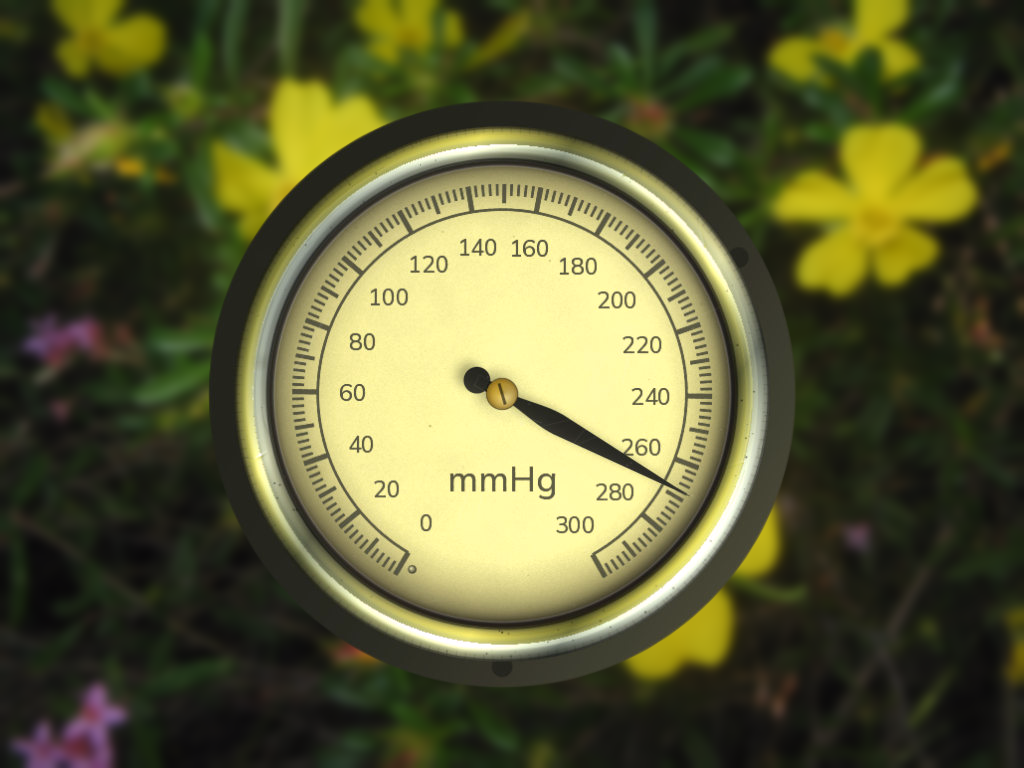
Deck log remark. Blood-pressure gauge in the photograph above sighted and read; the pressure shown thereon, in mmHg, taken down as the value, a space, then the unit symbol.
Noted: 268 mmHg
